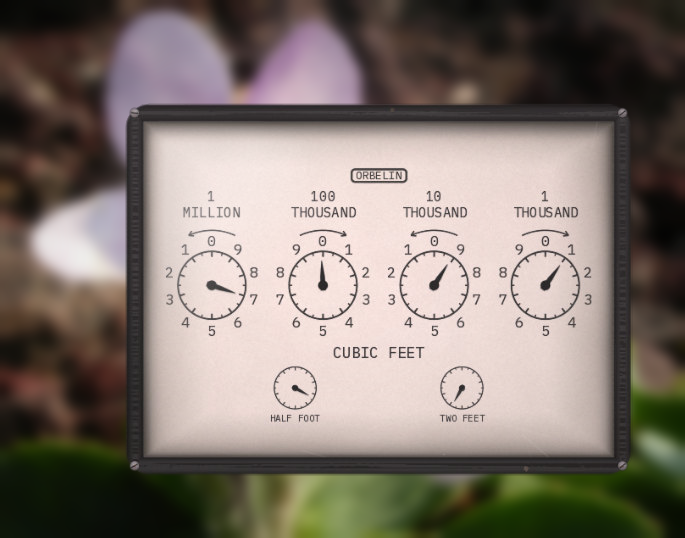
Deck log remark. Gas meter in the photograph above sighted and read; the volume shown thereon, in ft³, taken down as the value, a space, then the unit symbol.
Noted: 699100 ft³
